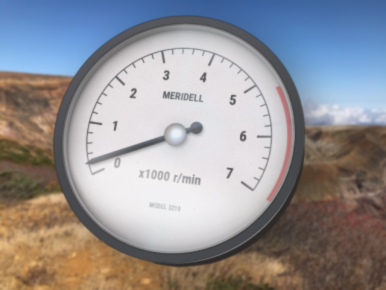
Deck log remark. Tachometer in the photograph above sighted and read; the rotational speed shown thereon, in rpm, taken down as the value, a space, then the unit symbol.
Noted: 200 rpm
